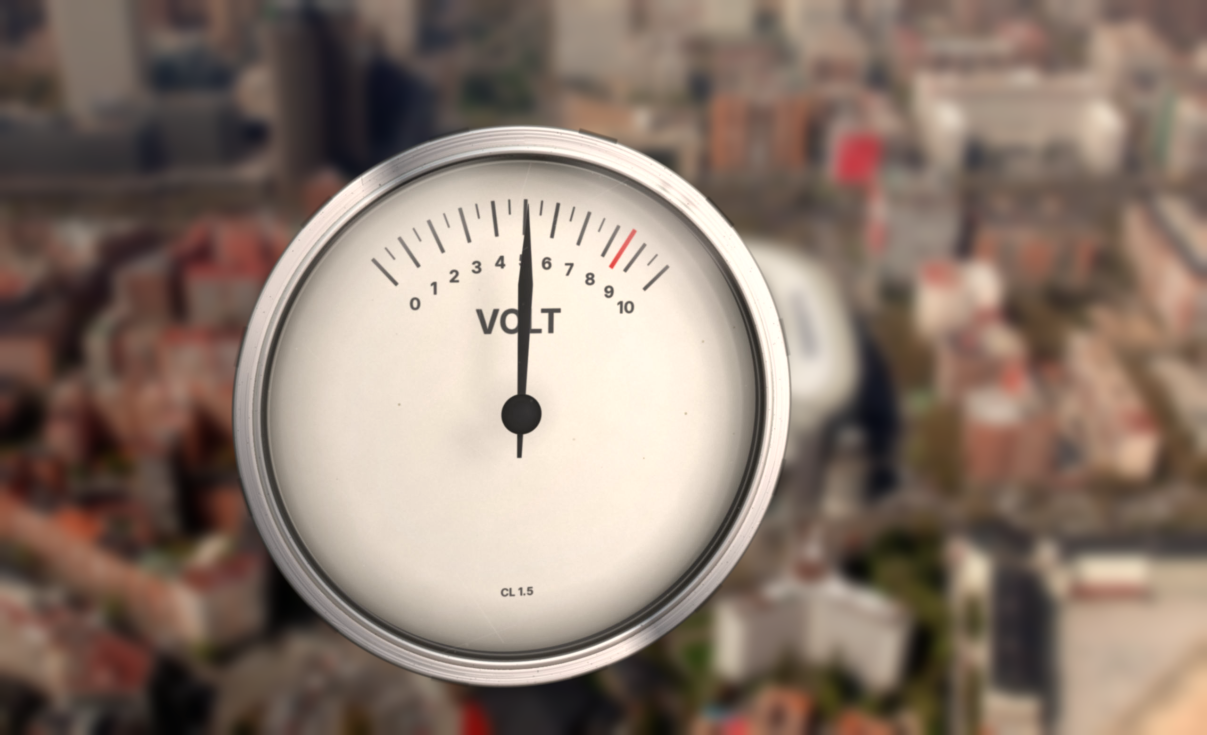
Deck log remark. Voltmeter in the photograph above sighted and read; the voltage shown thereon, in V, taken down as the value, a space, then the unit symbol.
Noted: 5 V
